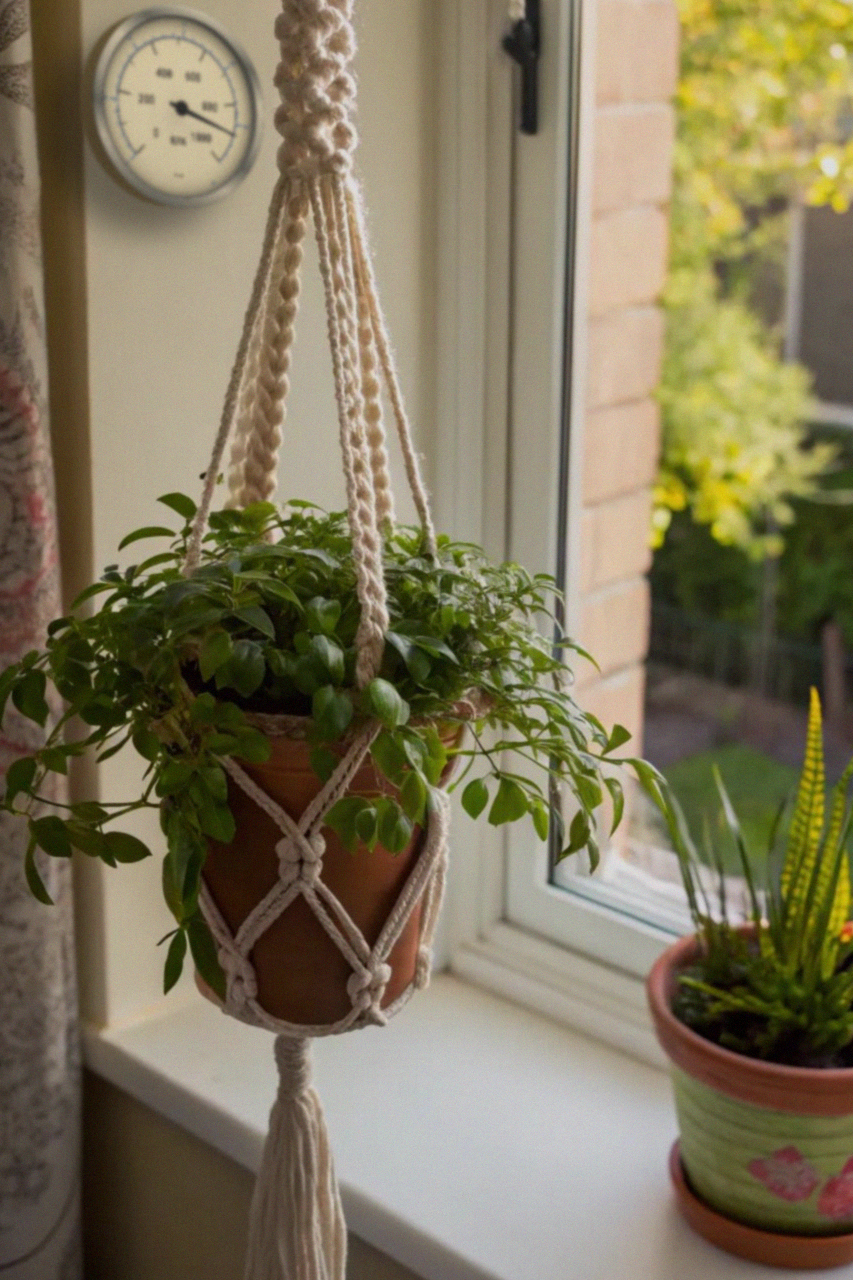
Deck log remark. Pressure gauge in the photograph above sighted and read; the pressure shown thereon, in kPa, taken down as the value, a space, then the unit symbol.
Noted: 900 kPa
